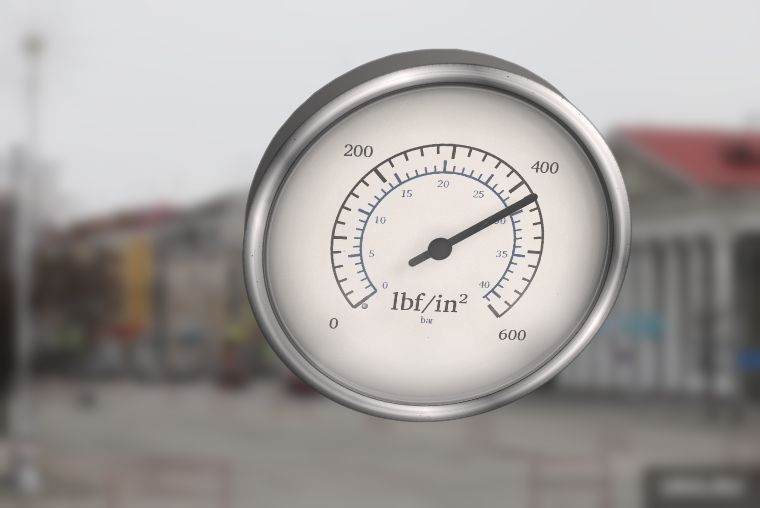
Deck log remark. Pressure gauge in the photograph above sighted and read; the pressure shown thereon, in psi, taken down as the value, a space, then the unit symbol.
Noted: 420 psi
